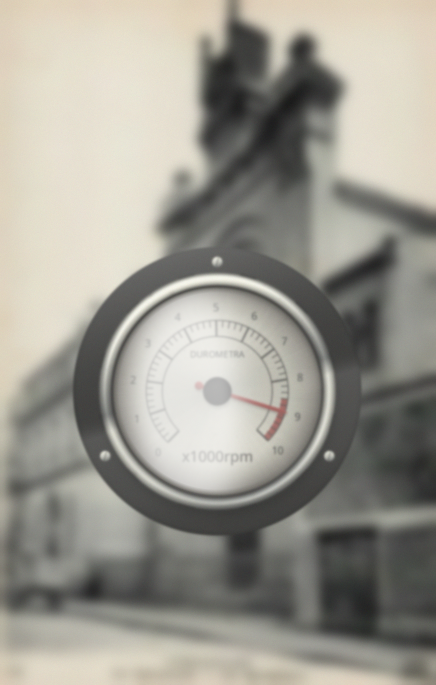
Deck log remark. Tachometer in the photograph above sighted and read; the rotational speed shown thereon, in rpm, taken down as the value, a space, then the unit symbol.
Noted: 9000 rpm
